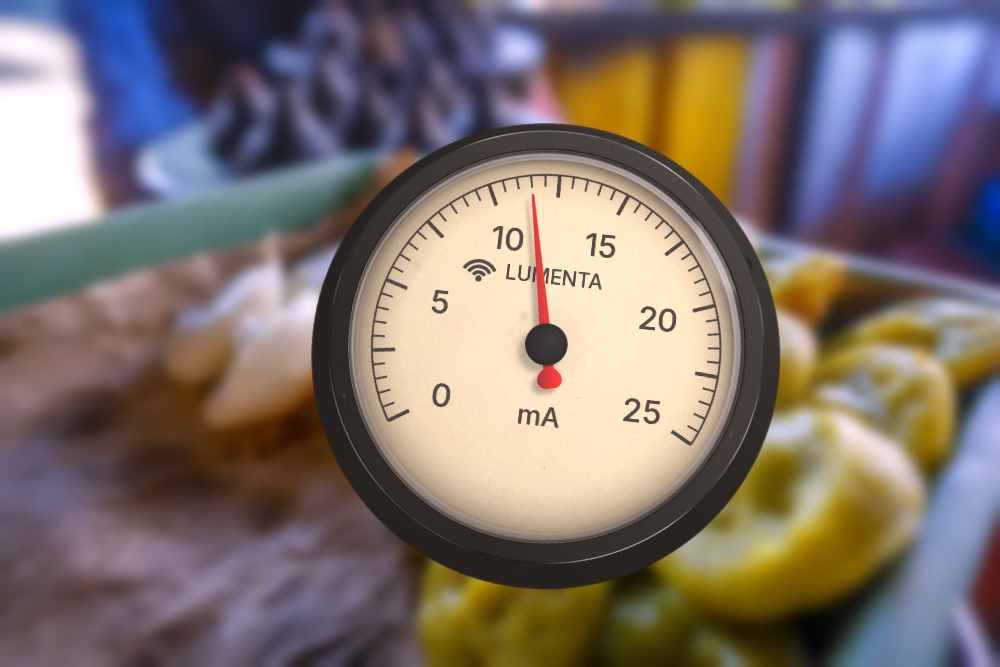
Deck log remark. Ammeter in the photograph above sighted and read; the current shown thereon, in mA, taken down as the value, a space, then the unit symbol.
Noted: 11.5 mA
